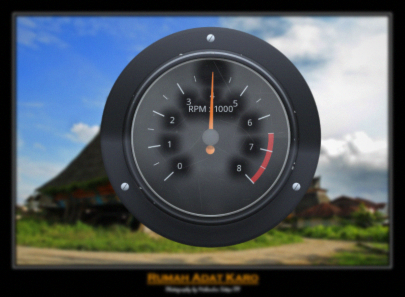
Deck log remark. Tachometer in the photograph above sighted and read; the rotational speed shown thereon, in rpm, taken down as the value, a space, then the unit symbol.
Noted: 4000 rpm
